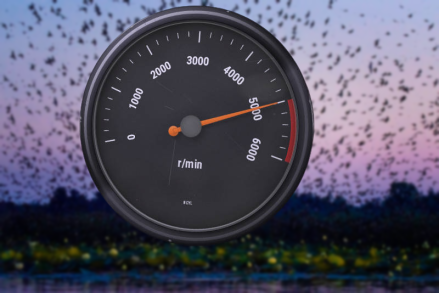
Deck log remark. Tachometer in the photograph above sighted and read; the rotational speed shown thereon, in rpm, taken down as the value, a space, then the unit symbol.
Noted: 5000 rpm
